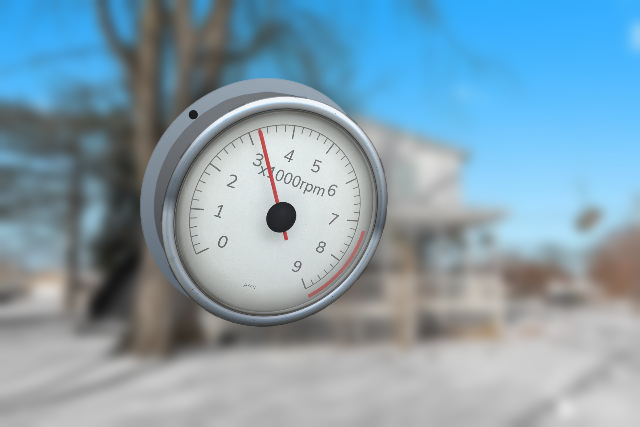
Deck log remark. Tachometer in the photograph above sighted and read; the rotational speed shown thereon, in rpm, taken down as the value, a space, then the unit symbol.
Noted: 3200 rpm
